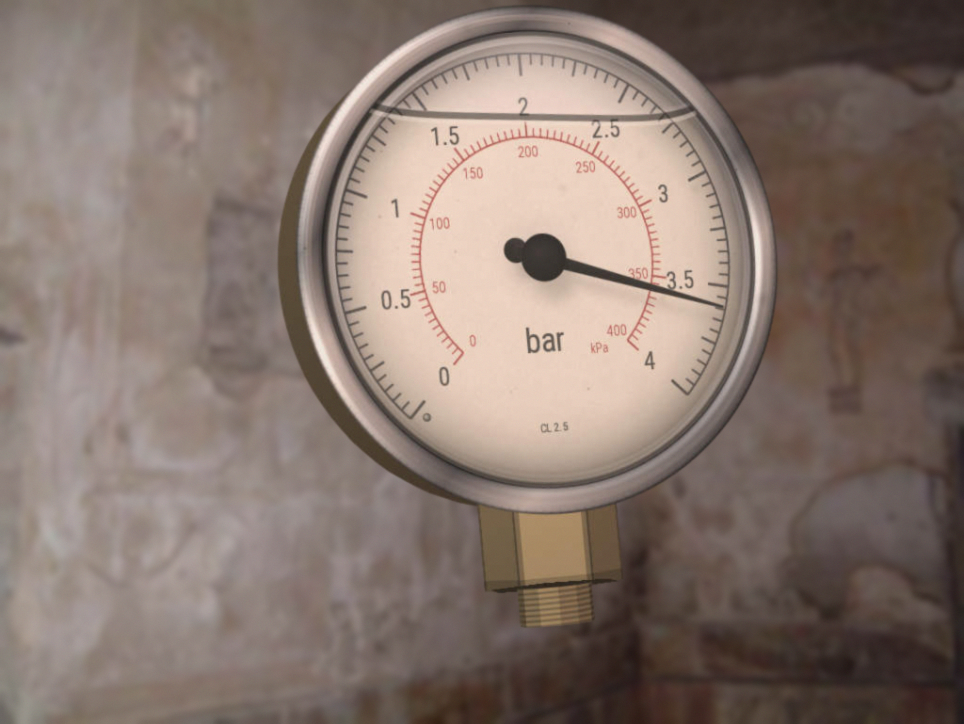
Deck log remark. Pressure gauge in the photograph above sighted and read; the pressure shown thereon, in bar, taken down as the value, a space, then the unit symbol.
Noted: 3.6 bar
